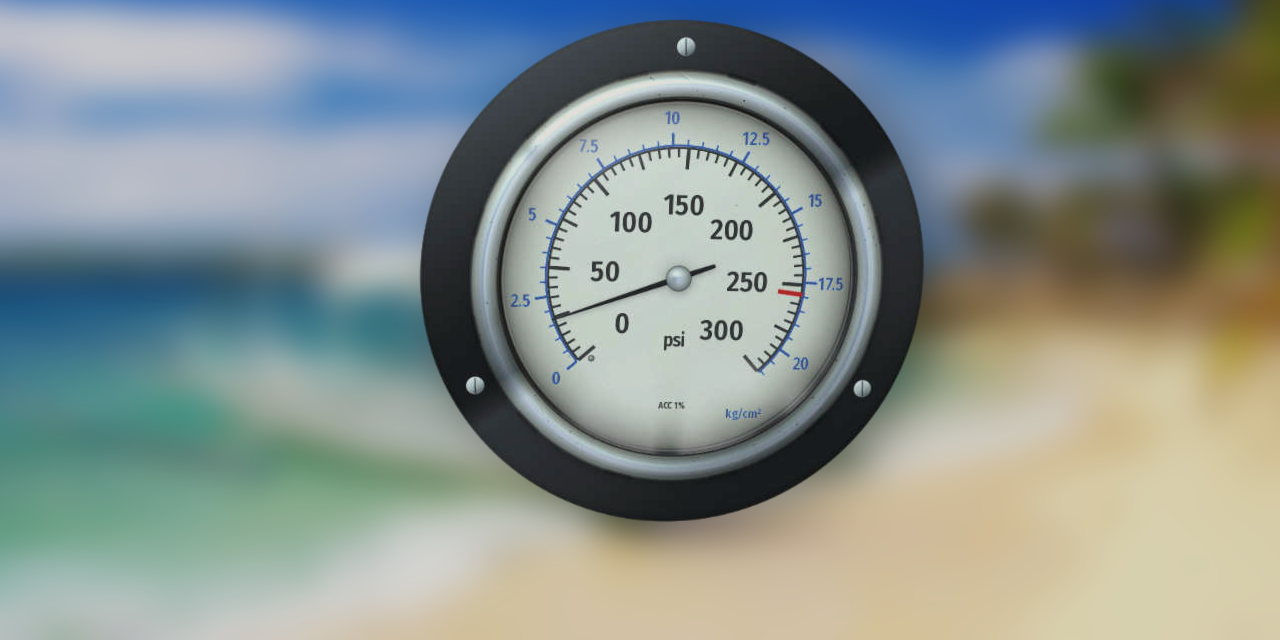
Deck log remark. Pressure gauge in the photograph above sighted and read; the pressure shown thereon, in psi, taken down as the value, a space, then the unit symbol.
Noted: 25 psi
